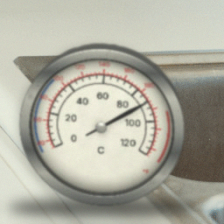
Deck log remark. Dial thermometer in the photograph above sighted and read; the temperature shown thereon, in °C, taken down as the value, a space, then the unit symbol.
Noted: 88 °C
